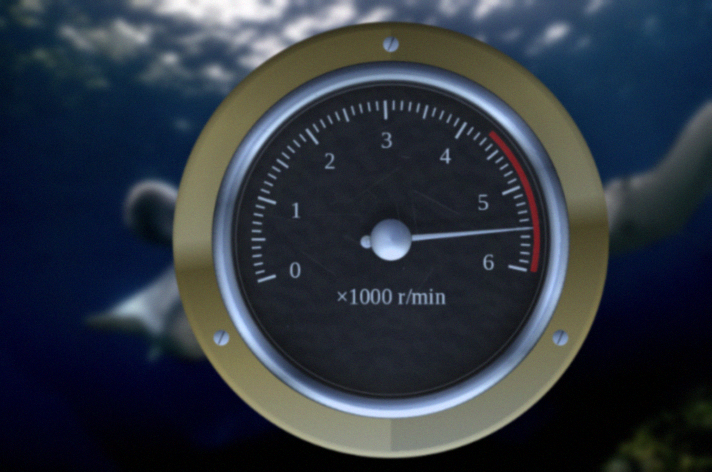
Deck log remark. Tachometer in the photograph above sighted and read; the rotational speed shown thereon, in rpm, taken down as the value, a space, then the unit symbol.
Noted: 5500 rpm
